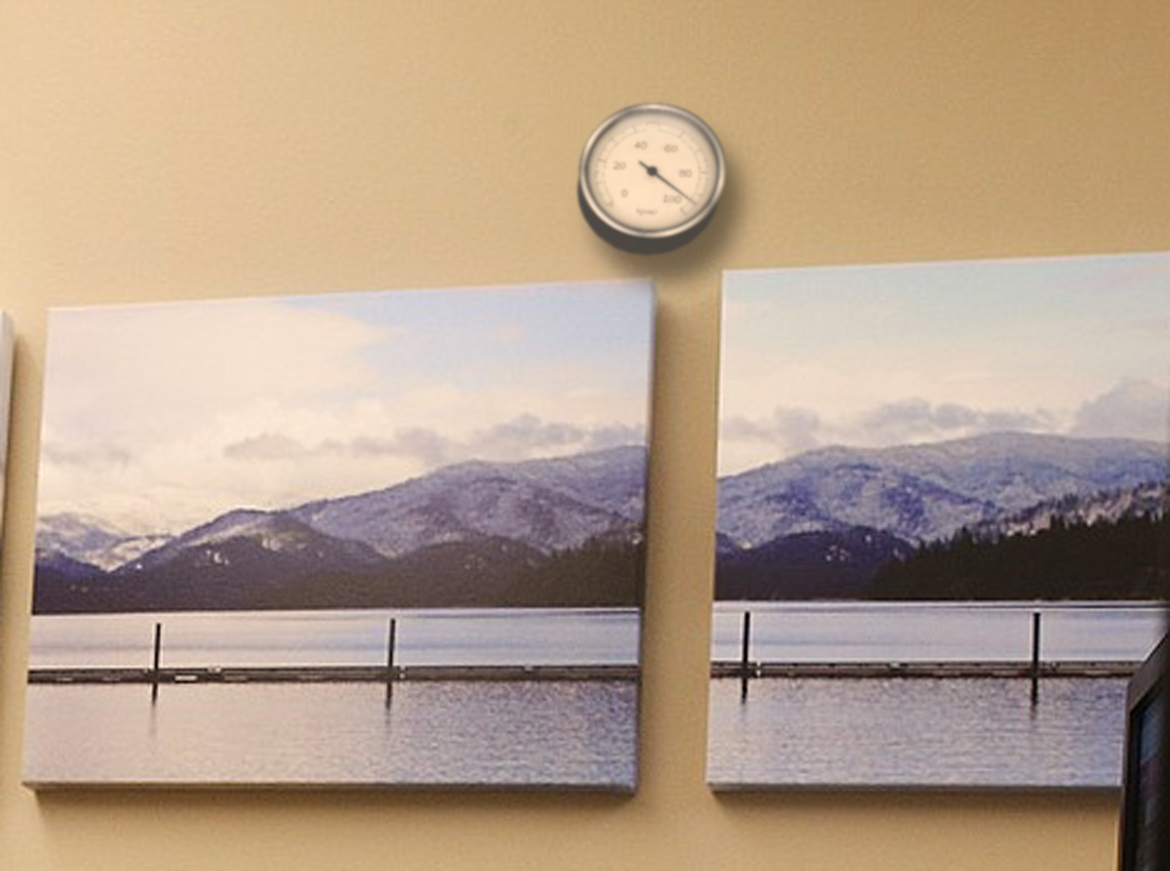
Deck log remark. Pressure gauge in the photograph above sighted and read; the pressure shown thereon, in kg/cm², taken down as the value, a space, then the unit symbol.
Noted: 95 kg/cm²
